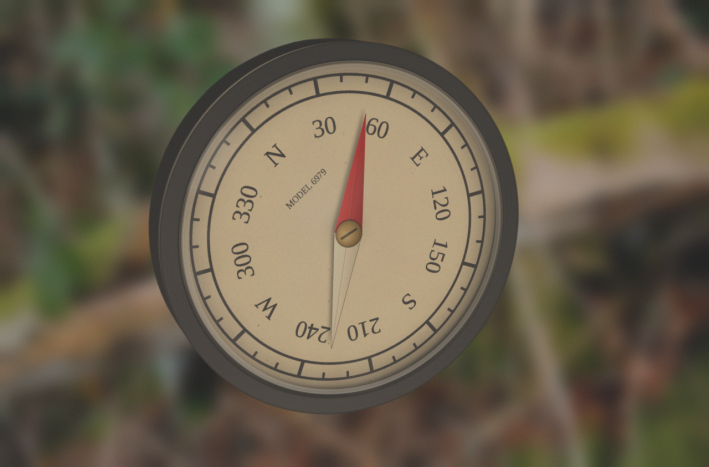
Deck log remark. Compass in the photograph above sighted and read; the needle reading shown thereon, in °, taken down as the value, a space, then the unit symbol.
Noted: 50 °
